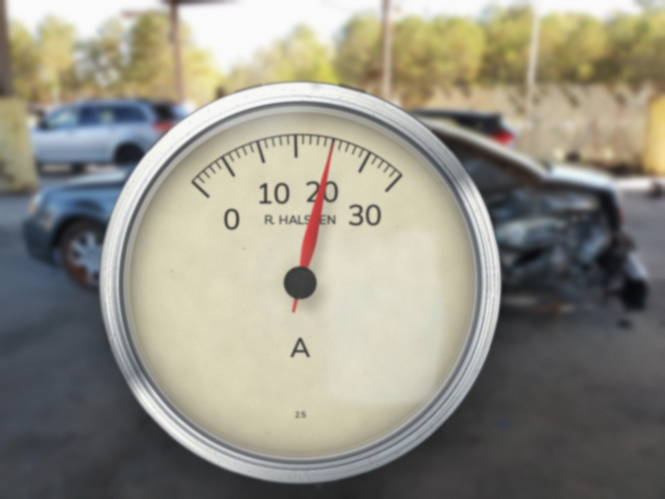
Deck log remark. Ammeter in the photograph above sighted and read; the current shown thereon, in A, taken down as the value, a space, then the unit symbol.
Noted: 20 A
